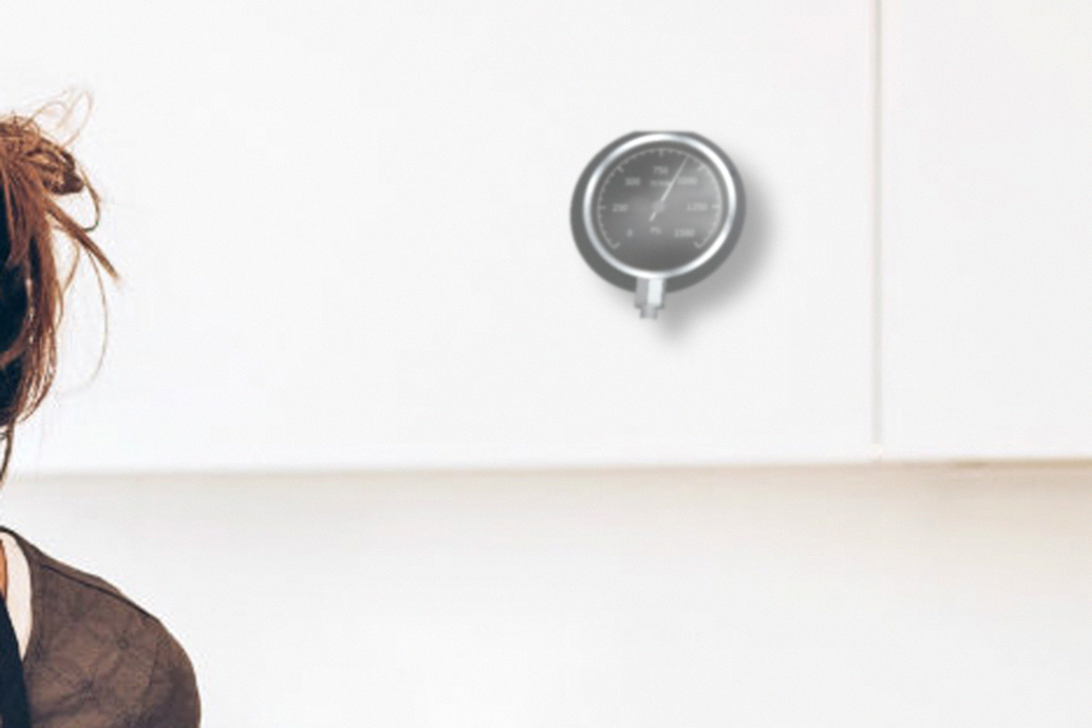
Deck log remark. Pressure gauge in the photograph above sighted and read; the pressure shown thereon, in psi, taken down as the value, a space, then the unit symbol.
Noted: 900 psi
